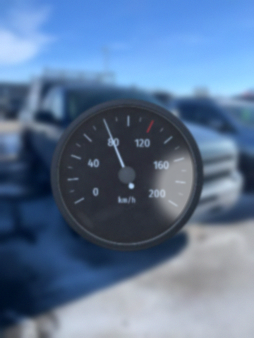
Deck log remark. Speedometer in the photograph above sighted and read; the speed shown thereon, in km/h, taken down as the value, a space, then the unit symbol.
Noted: 80 km/h
